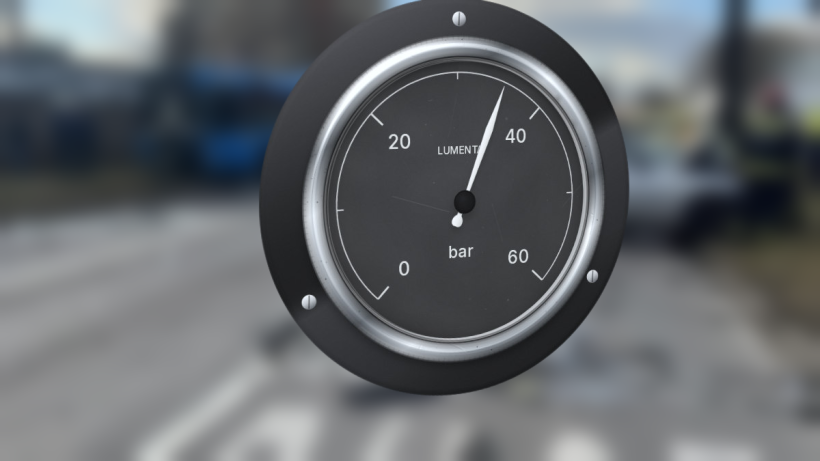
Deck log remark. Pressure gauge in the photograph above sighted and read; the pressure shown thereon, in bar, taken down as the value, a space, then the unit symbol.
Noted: 35 bar
